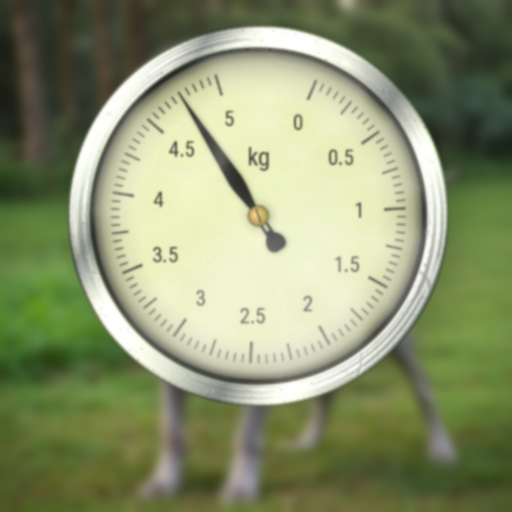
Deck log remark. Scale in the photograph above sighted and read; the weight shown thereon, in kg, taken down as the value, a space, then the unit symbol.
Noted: 4.75 kg
